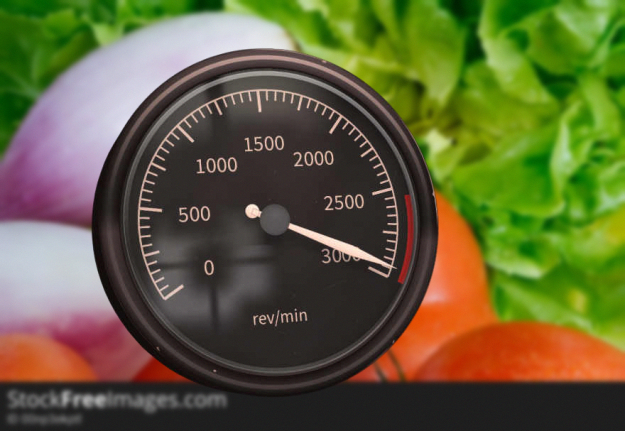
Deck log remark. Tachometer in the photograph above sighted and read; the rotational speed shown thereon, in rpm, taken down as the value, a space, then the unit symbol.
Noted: 2950 rpm
